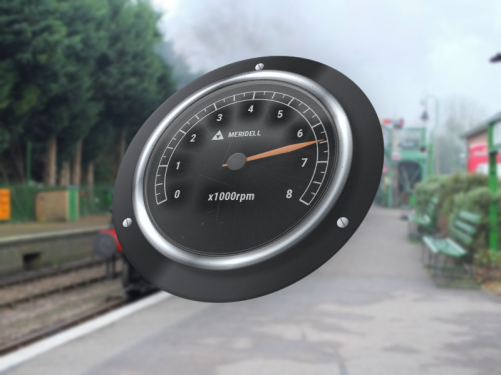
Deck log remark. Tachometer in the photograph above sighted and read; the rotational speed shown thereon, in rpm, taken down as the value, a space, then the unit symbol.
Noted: 6500 rpm
